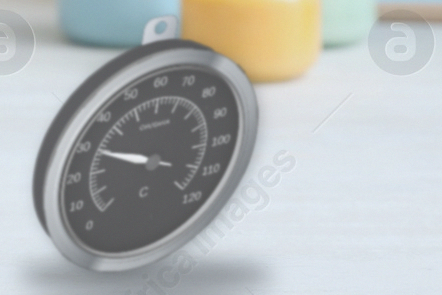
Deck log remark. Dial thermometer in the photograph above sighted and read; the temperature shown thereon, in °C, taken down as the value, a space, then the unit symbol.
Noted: 30 °C
